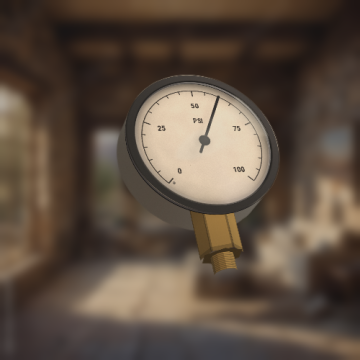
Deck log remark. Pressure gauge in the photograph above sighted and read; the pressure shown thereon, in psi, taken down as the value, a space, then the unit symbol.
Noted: 60 psi
